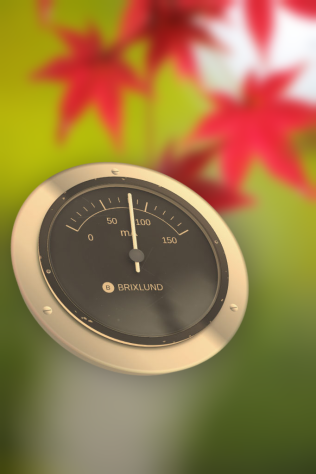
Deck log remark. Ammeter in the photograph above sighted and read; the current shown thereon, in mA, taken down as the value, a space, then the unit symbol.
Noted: 80 mA
